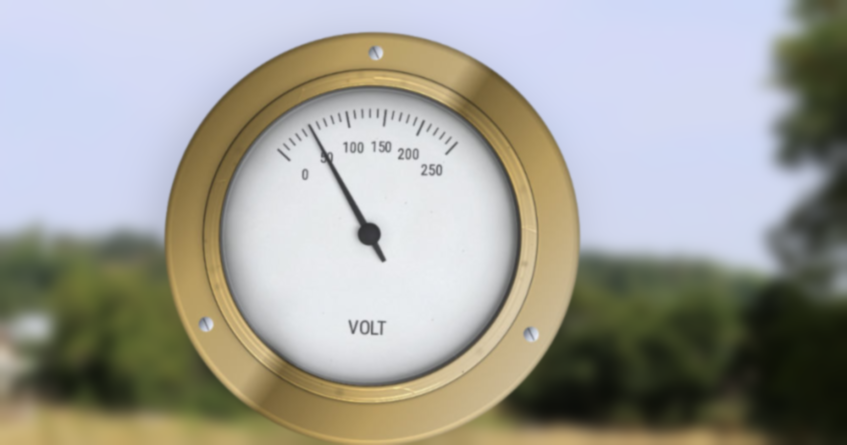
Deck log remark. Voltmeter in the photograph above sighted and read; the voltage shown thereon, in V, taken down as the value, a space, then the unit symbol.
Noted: 50 V
